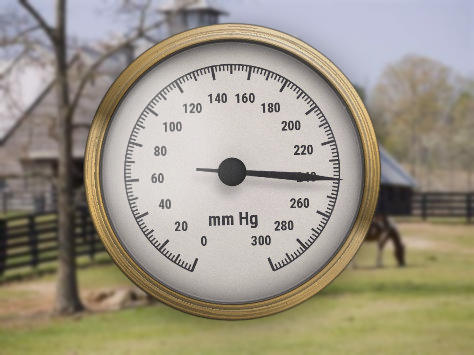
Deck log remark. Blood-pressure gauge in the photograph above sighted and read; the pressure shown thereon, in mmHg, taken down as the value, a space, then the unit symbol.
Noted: 240 mmHg
